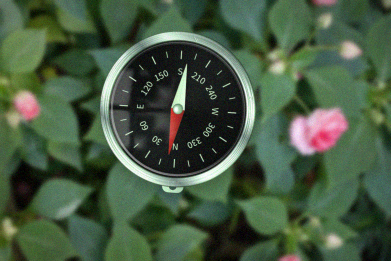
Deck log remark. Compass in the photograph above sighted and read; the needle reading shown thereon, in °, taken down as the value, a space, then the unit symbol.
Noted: 7.5 °
